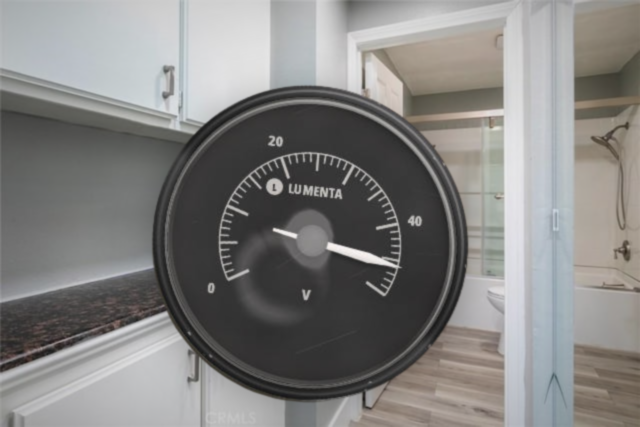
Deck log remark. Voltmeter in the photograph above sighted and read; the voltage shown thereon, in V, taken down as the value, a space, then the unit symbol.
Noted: 46 V
